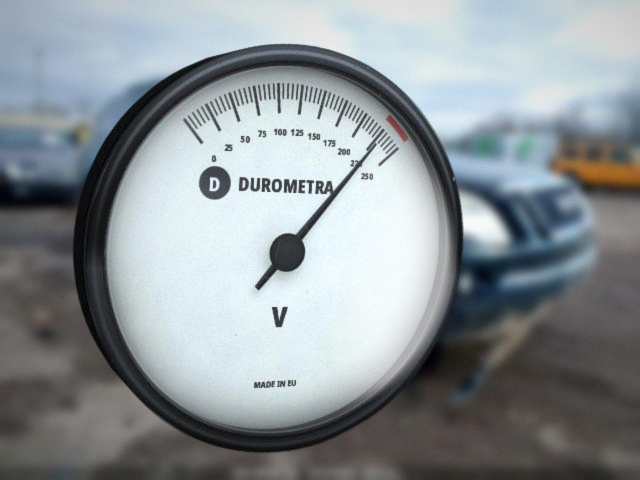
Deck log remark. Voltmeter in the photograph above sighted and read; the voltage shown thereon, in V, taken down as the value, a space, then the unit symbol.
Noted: 225 V
